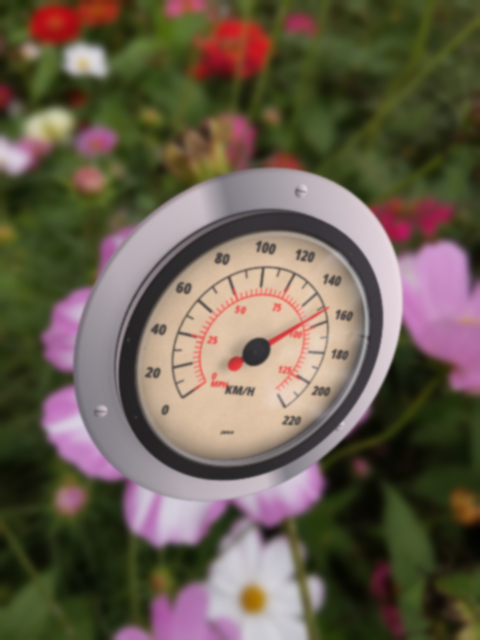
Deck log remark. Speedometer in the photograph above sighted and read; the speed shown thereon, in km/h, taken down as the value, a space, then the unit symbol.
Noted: 150 km/h
